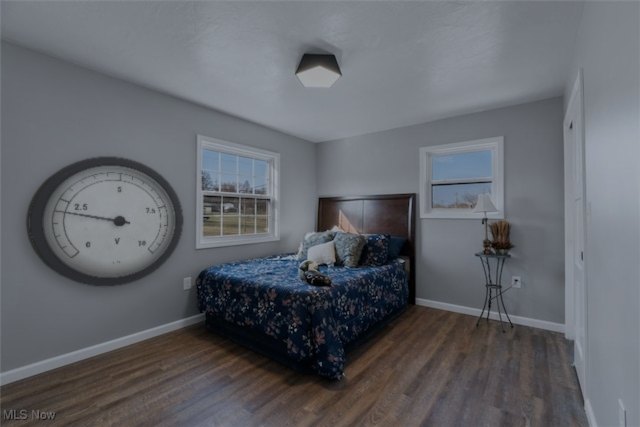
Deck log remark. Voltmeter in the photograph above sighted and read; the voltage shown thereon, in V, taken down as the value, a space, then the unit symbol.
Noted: 2 V
